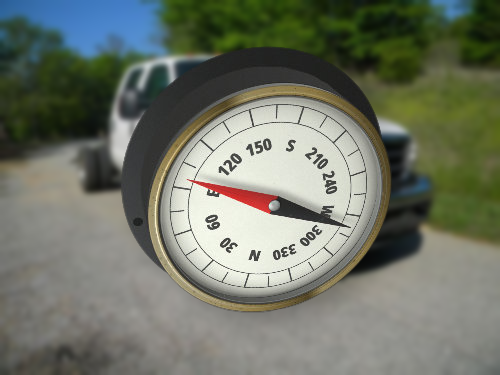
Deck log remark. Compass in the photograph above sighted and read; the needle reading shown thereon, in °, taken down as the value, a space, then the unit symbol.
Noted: 97.5 °
